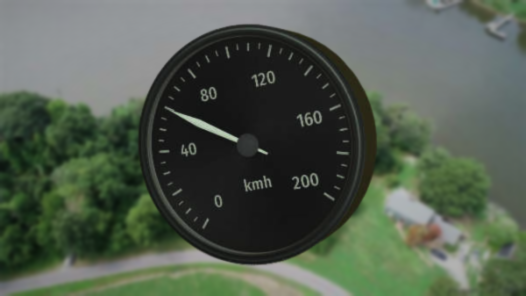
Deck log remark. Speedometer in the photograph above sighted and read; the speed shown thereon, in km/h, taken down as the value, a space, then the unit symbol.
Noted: 60 km/h
